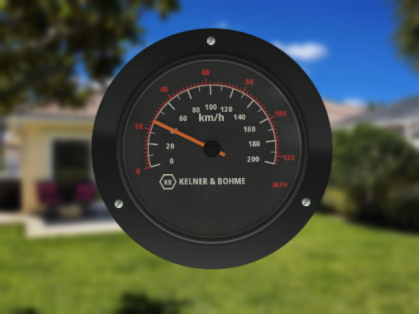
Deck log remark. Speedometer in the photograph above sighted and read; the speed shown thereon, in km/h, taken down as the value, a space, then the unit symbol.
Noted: 40 km/h
